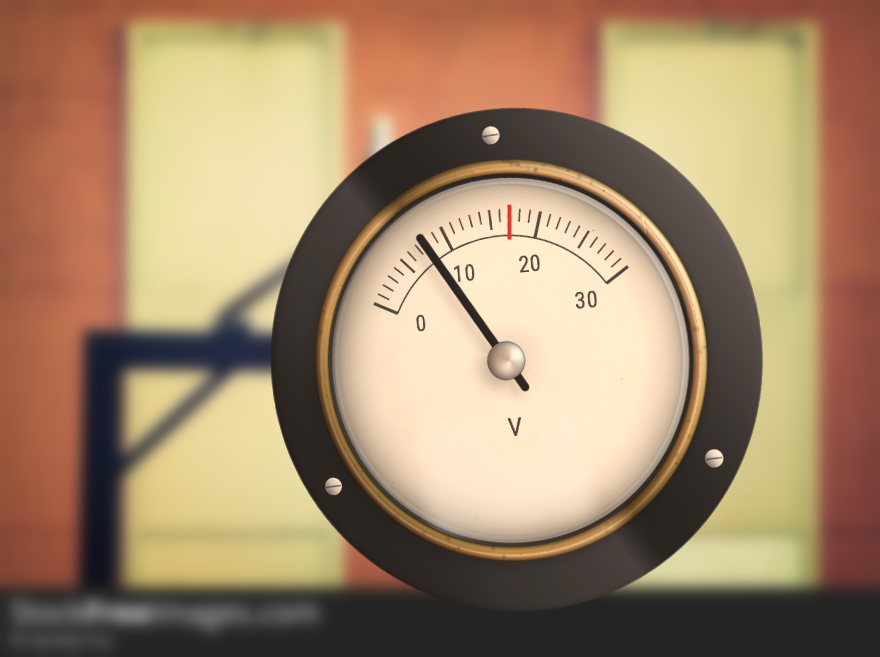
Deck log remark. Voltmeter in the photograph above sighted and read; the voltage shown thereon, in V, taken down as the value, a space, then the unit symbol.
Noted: 8 V
